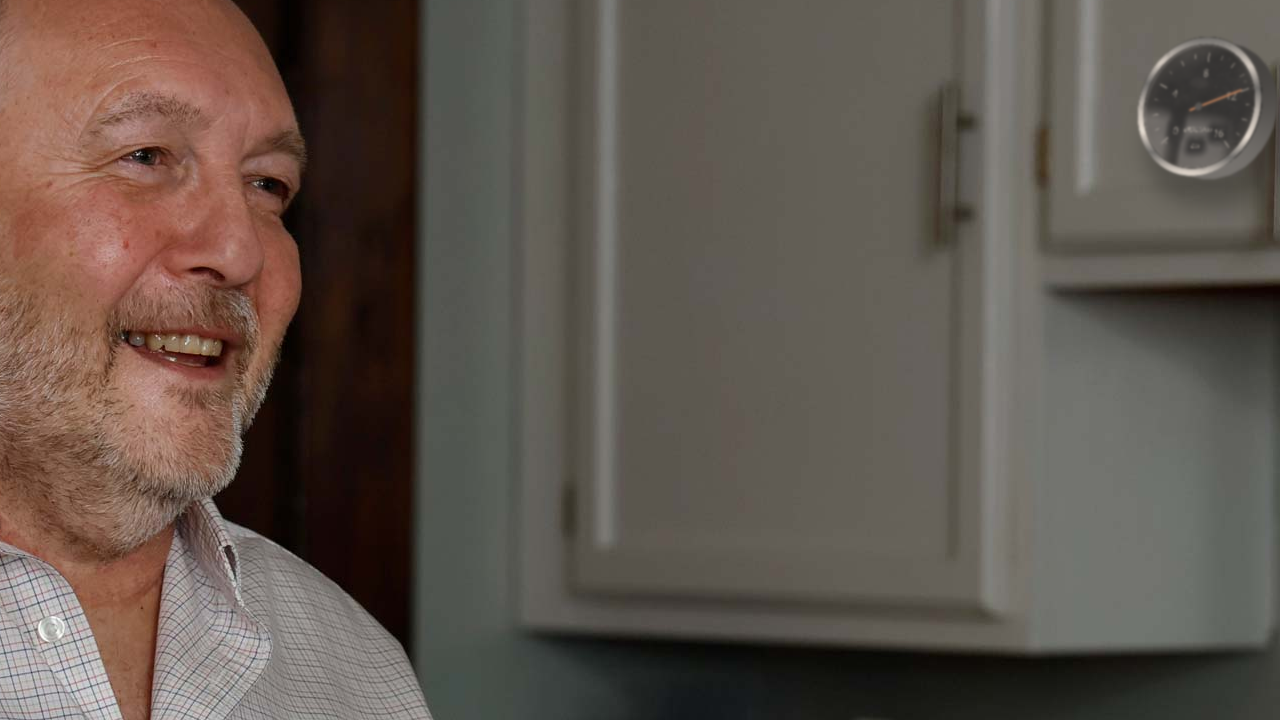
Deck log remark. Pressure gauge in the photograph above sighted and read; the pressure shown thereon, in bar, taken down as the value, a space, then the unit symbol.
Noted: 12 bar
